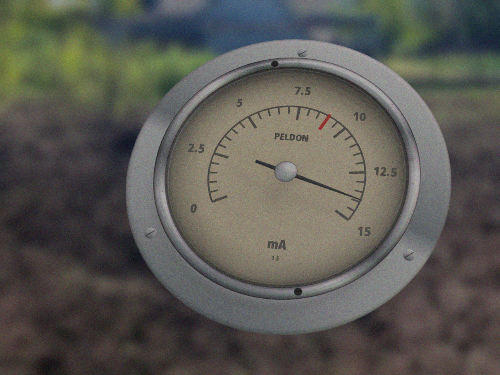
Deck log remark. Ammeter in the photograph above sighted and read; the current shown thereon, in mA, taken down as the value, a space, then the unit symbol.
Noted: 14 mA
